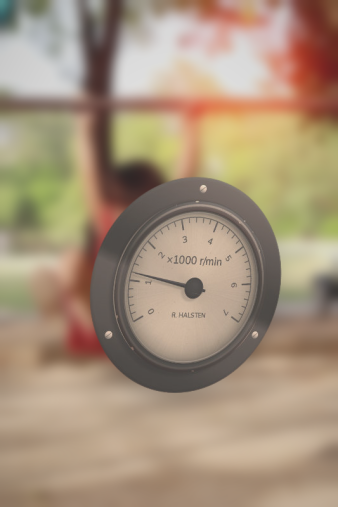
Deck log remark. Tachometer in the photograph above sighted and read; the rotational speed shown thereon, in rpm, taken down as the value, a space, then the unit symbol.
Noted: 1200 rpm
